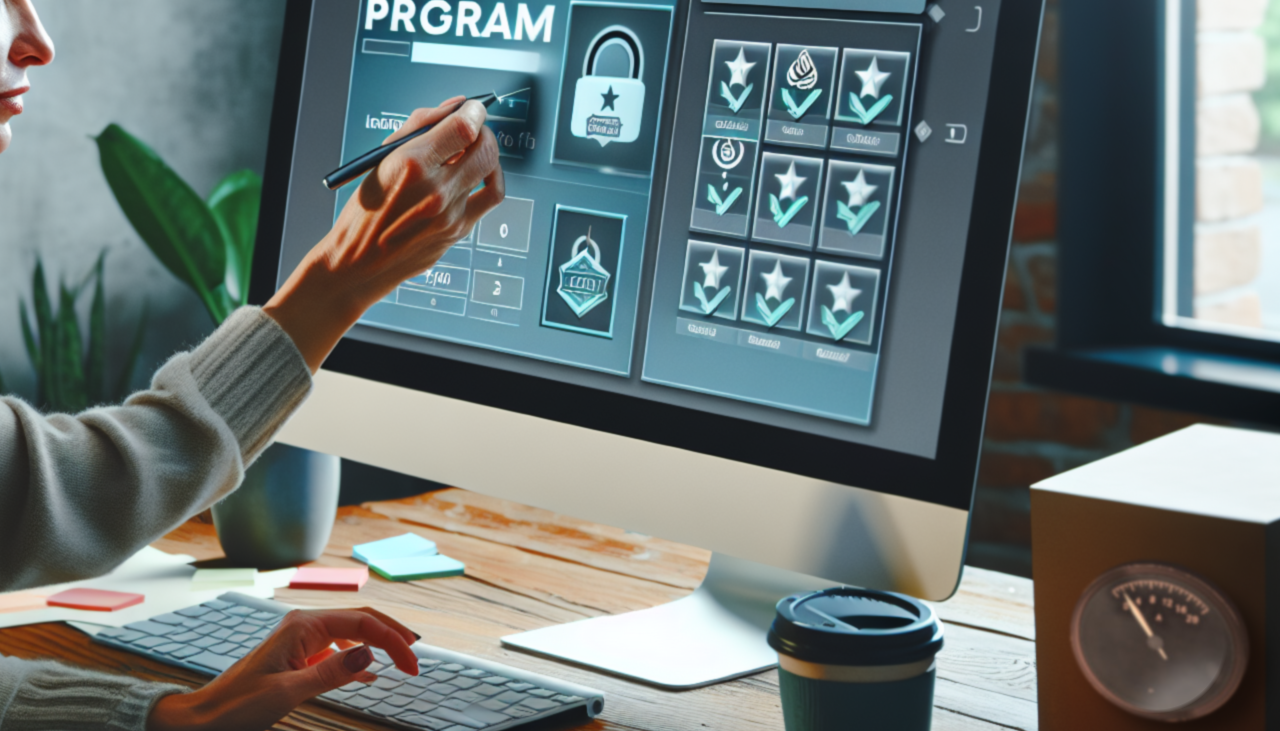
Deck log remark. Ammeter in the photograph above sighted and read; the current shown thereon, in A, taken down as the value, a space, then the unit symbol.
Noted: 2 A
